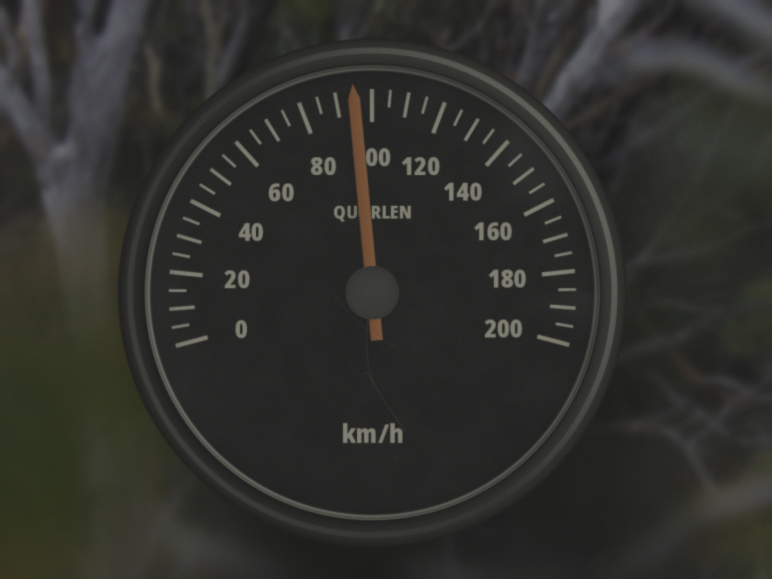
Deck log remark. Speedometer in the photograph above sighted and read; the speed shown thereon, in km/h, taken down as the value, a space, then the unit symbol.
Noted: 95 km/h
